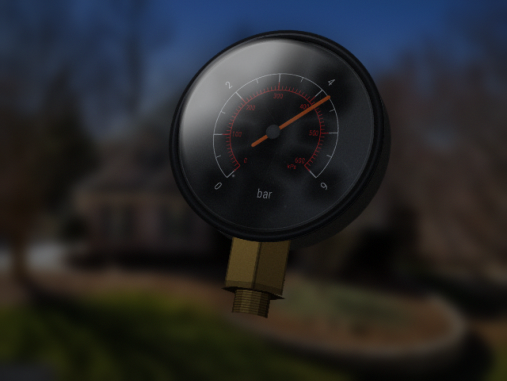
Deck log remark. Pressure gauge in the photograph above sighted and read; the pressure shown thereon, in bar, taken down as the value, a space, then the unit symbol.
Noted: 4.25 bar
